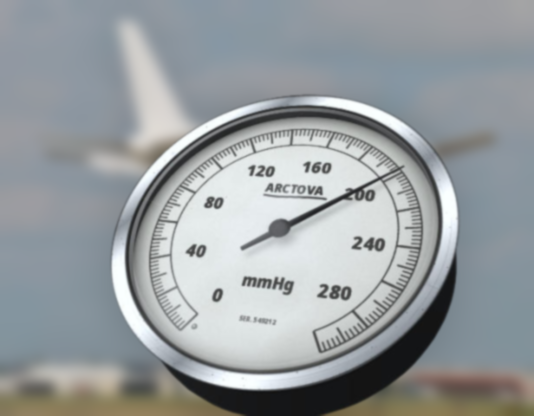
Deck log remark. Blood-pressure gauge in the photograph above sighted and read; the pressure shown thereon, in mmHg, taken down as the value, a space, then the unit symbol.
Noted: 200 mmHg
